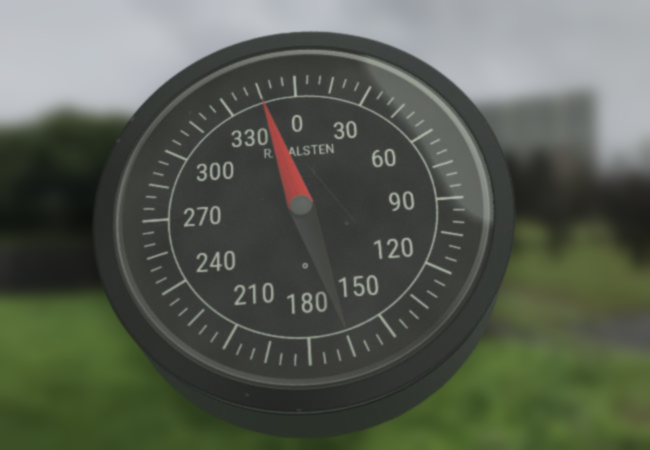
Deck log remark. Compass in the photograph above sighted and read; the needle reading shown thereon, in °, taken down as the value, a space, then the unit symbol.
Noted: 345 °
